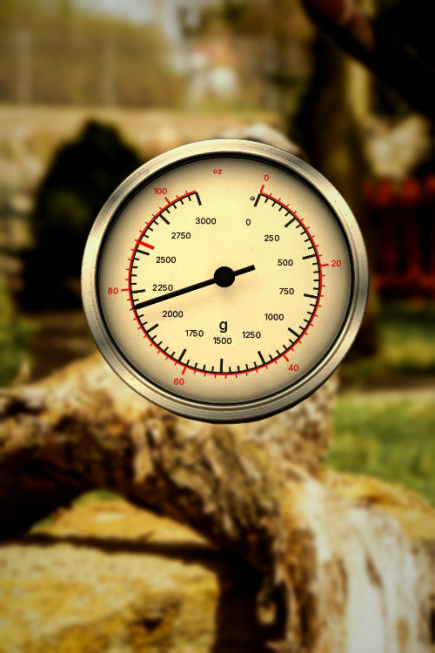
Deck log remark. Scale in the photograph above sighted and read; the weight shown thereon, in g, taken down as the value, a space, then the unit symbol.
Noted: 2150 g
